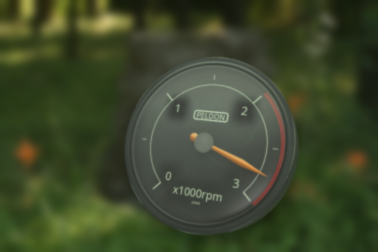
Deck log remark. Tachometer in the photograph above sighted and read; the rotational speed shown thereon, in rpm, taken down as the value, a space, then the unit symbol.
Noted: 2750 rpm
